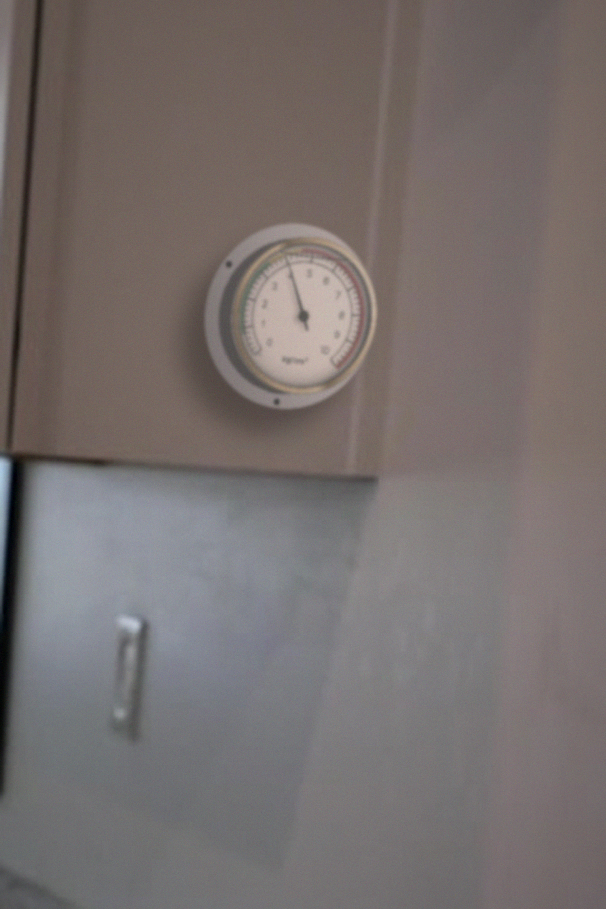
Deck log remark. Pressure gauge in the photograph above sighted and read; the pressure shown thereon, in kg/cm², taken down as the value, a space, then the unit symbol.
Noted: 4 kg/cm²
